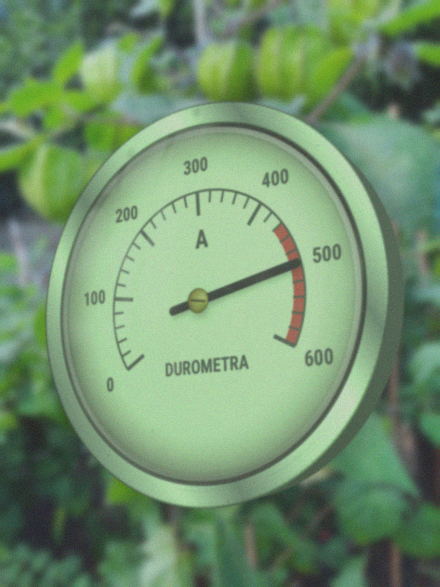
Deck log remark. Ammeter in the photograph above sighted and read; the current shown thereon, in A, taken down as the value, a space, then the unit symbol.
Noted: 500 A
